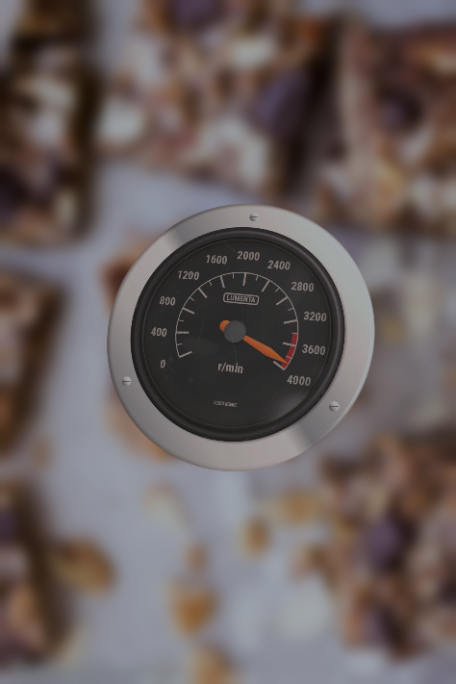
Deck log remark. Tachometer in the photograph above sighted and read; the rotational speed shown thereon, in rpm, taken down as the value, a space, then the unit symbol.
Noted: 3900 rpm
